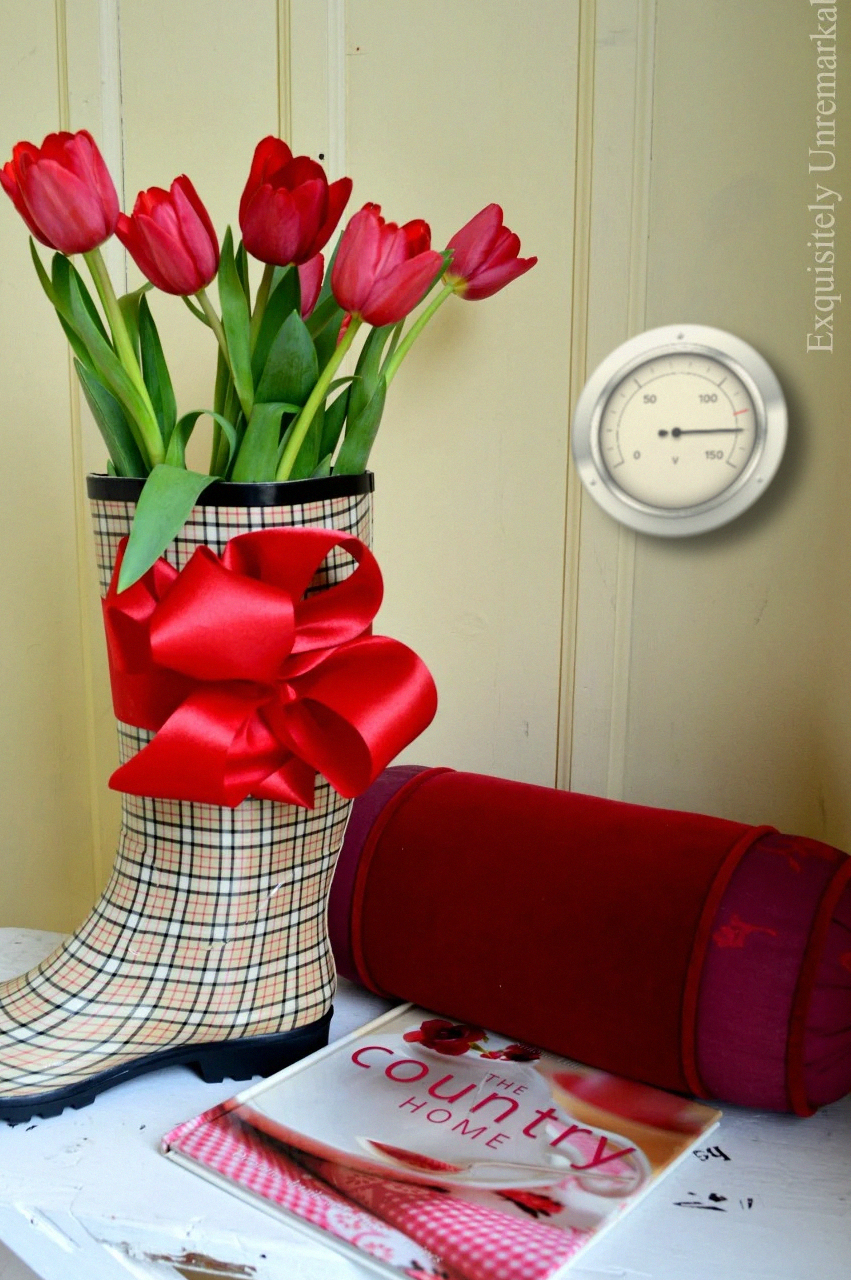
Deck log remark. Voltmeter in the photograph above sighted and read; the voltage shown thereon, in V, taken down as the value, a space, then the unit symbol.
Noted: 130 V
